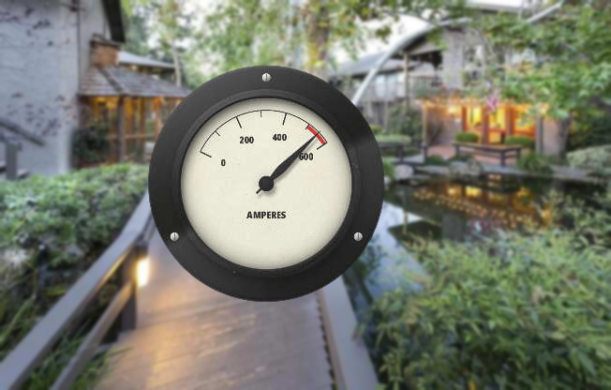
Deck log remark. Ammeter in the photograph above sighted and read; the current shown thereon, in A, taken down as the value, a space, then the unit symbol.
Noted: 550 A
